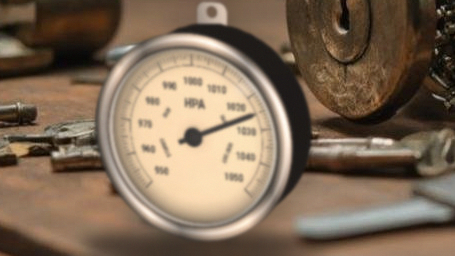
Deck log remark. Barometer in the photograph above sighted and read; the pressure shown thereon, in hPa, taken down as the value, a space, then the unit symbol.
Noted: 1025 hPa
